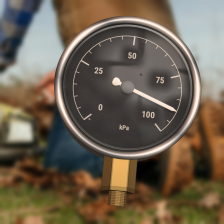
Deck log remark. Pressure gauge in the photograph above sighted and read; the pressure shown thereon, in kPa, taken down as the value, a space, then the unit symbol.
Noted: 90 kPa
